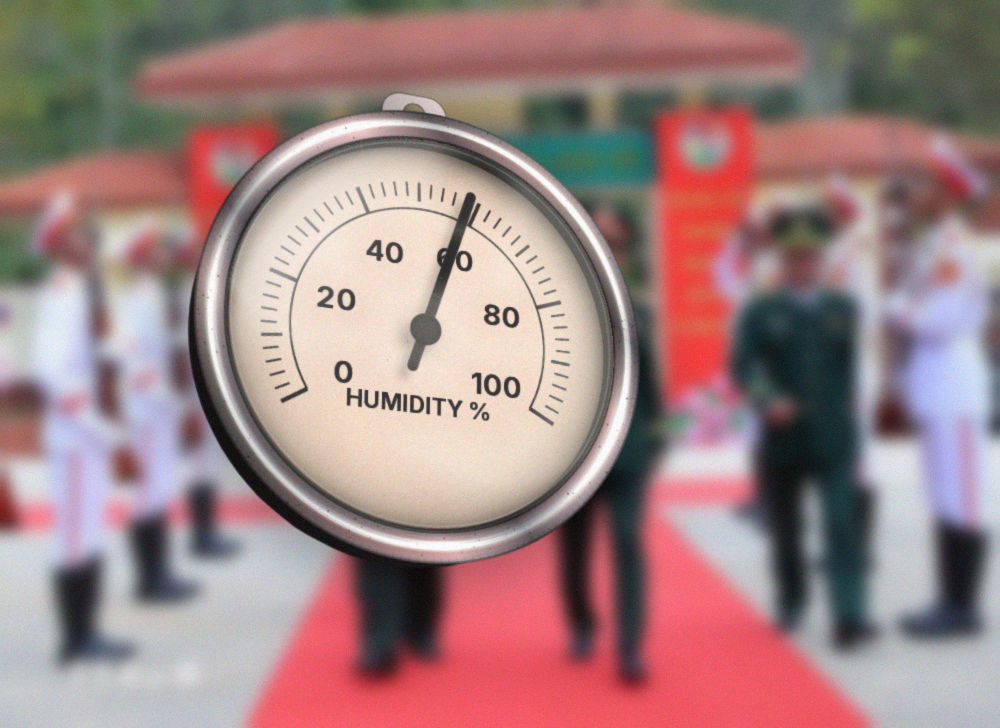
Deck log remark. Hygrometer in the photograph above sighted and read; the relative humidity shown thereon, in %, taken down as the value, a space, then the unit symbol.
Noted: 58 %
